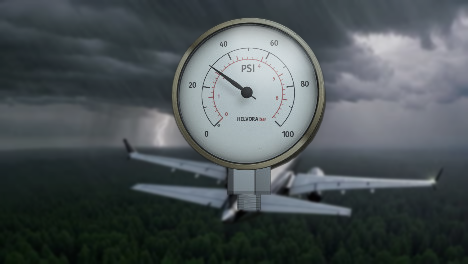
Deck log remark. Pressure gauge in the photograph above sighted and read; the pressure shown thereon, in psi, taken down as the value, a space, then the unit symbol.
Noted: 30 psi
